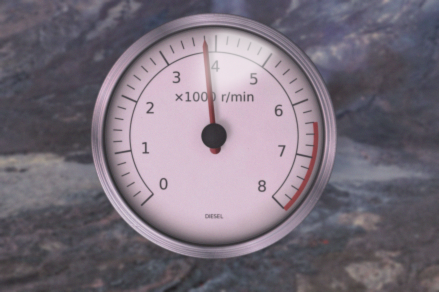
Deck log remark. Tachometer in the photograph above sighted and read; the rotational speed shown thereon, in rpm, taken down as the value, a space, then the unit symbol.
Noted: 3800 rpm
